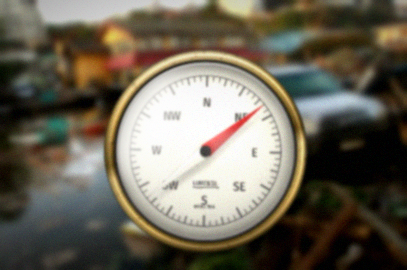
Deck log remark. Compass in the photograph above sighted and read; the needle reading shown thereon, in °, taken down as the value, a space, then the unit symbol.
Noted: 50 °
